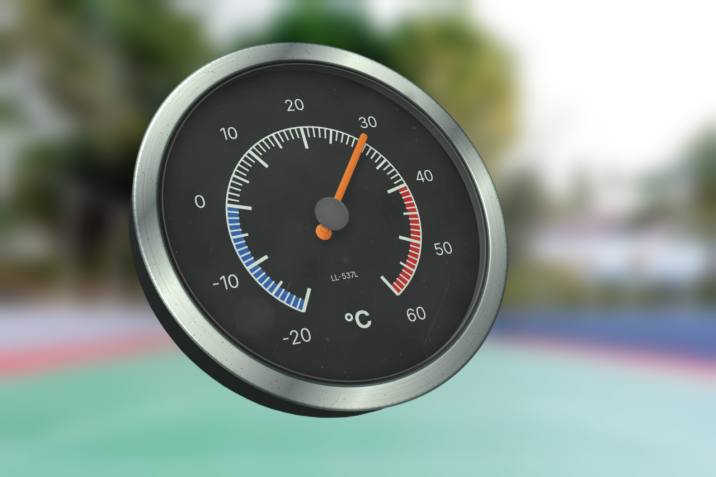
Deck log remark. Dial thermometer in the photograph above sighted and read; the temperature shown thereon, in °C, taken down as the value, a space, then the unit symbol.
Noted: 30 °C
